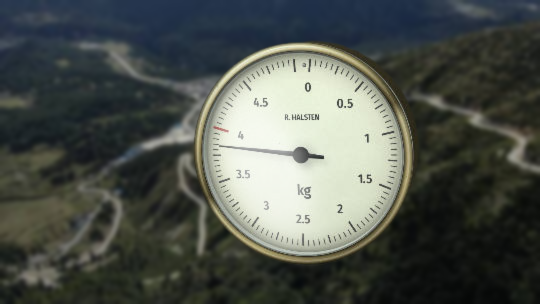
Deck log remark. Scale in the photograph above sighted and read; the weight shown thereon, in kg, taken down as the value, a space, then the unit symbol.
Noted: 3.85 kg
